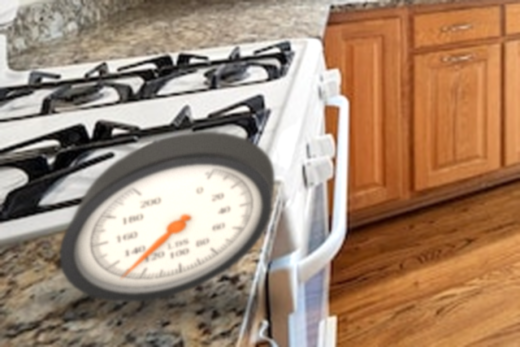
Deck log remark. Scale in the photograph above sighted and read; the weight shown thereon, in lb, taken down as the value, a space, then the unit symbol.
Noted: 130 lb
